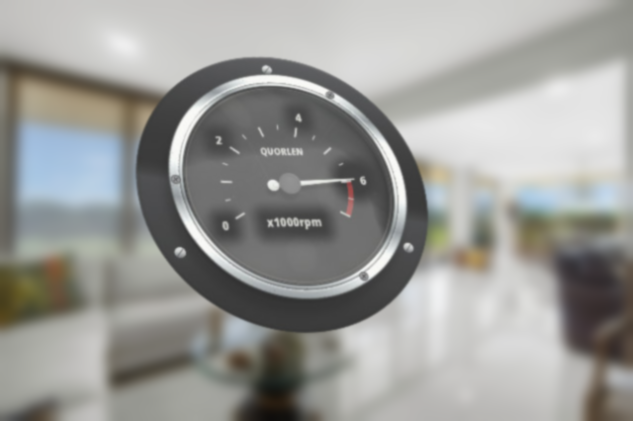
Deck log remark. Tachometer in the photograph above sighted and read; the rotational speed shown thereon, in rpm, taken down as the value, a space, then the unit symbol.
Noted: 6000 rpm
